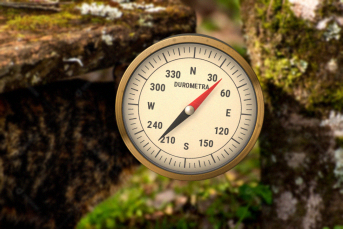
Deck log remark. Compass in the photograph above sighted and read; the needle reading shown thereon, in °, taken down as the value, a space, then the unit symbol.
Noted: 40 °
